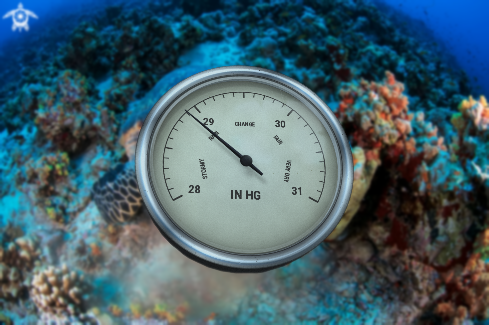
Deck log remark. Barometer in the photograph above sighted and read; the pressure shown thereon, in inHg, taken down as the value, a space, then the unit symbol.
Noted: 28.9 inHg
